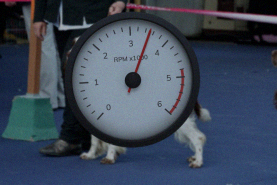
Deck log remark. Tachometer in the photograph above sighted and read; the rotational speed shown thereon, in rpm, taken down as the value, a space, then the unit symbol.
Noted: 3500 rpm
